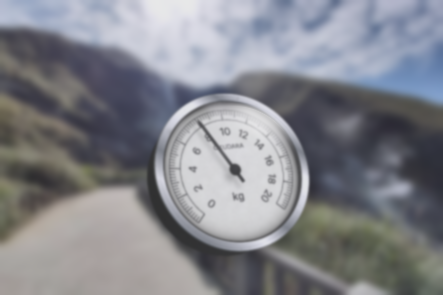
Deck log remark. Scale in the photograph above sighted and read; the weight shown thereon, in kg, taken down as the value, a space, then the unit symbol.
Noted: 8 kg
